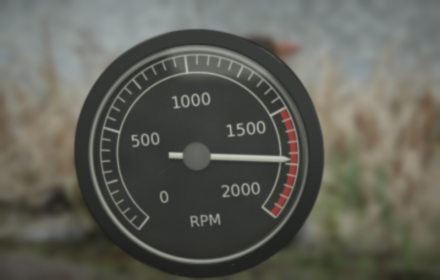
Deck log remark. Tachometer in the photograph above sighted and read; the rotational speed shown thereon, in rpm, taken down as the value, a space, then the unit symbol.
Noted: 1725 rpm
